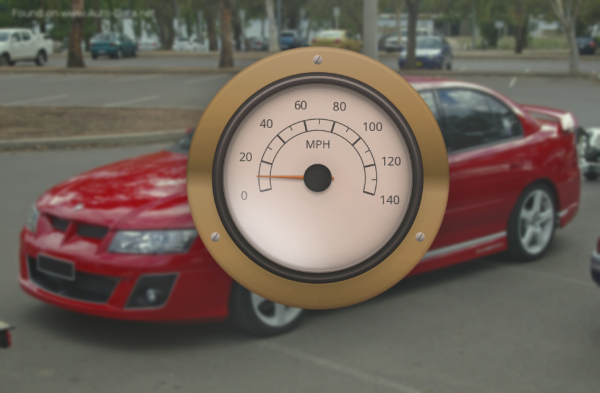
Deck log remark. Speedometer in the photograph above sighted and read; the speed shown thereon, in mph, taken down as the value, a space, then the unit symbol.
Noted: 10 mph
